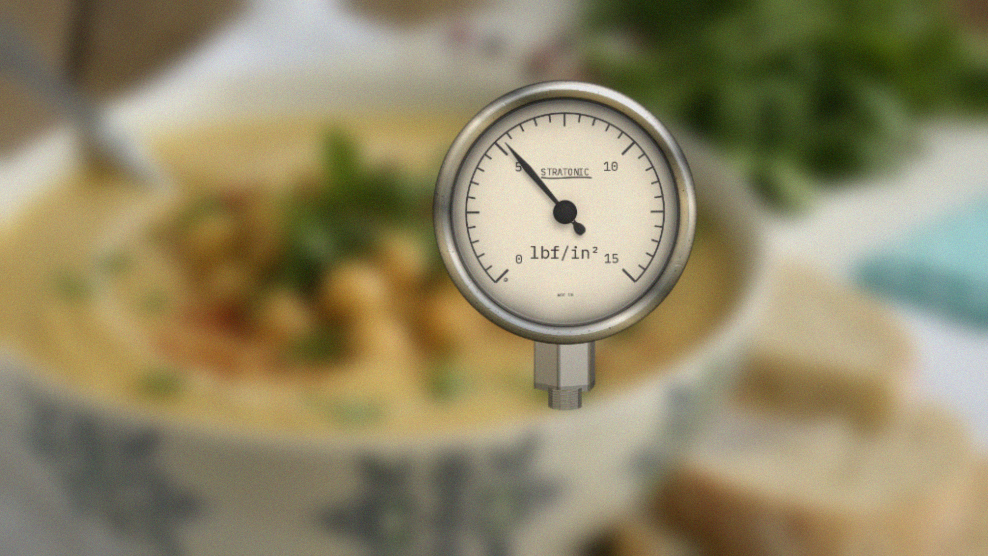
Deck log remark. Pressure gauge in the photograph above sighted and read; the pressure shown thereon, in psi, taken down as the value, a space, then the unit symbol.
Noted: 5.25 psi
